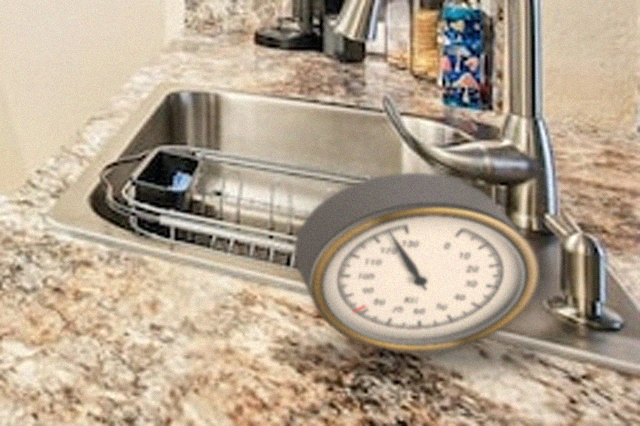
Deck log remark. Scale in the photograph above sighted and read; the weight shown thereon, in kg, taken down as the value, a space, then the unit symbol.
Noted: 125 kg
